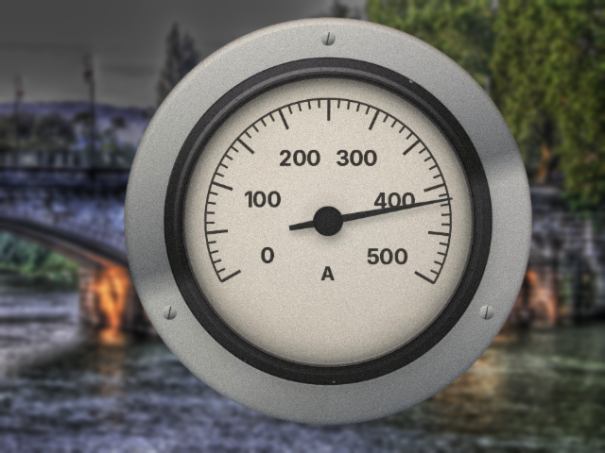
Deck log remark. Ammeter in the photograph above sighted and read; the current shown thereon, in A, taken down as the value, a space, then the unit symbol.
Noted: 415 A
